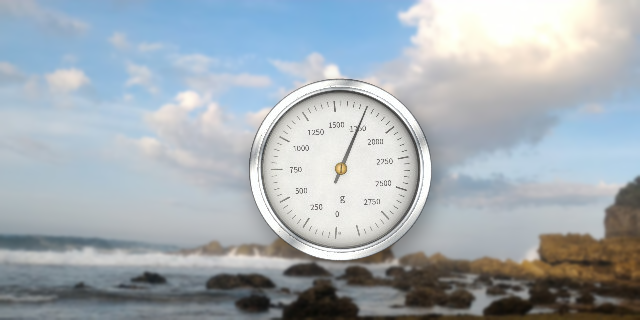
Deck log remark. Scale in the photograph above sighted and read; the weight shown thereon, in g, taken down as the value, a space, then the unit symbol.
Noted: 1750 g
